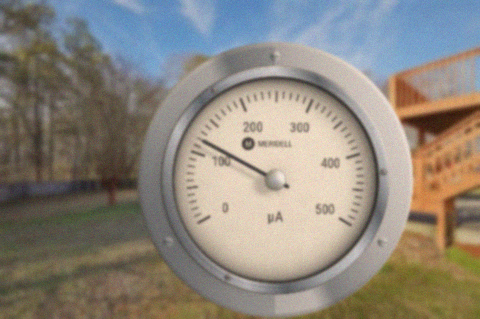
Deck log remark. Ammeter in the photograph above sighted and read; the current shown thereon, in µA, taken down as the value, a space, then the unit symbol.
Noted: 120 µA
